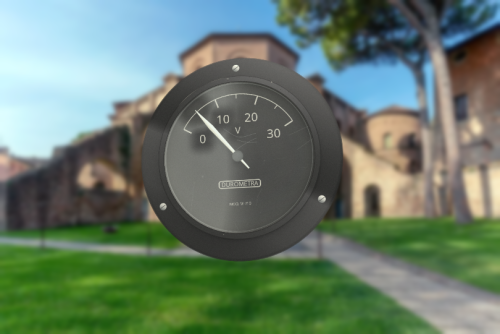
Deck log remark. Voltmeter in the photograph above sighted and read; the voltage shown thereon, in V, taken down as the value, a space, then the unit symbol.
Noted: 5 V
